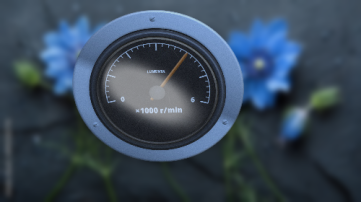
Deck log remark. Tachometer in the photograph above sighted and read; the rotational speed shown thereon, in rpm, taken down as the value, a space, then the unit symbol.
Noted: 4000 rpm
